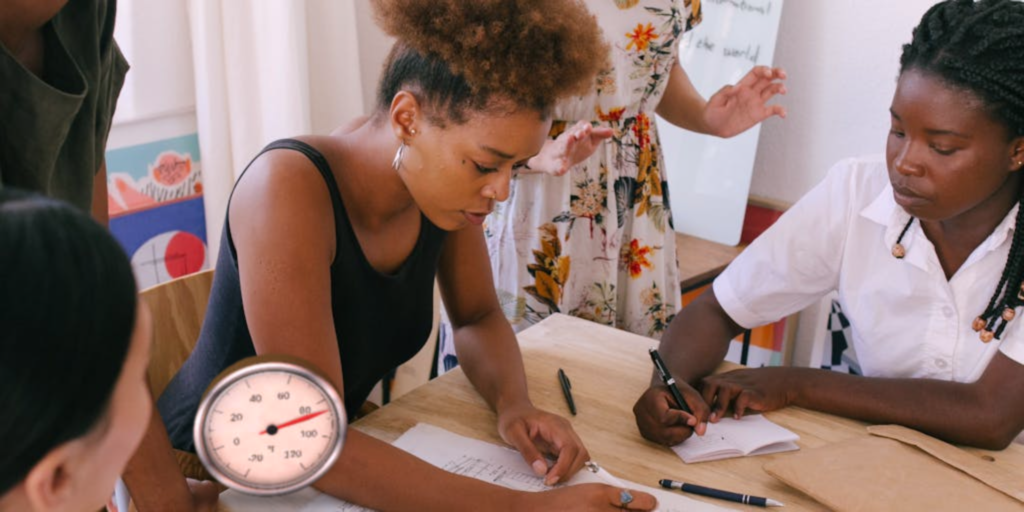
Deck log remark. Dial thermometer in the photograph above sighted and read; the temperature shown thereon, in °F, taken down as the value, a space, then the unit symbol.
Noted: 85 °F
